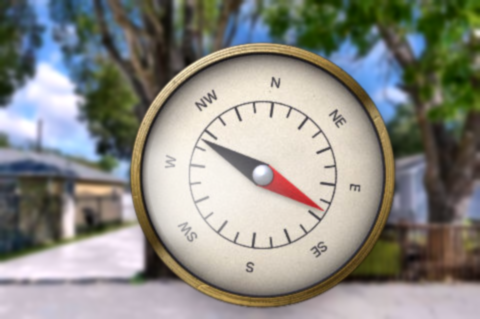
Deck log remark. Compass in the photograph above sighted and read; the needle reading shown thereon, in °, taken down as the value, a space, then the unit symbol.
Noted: 112.5 °
